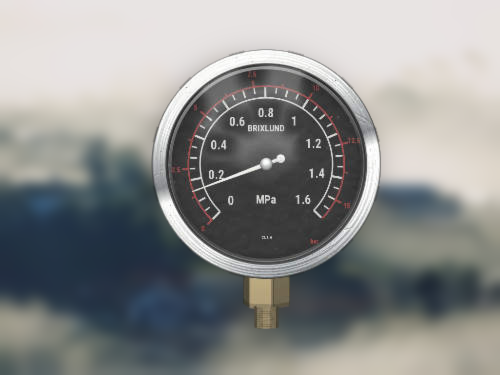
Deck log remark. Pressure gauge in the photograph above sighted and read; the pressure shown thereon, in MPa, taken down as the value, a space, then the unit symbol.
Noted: 0.15 MPa
